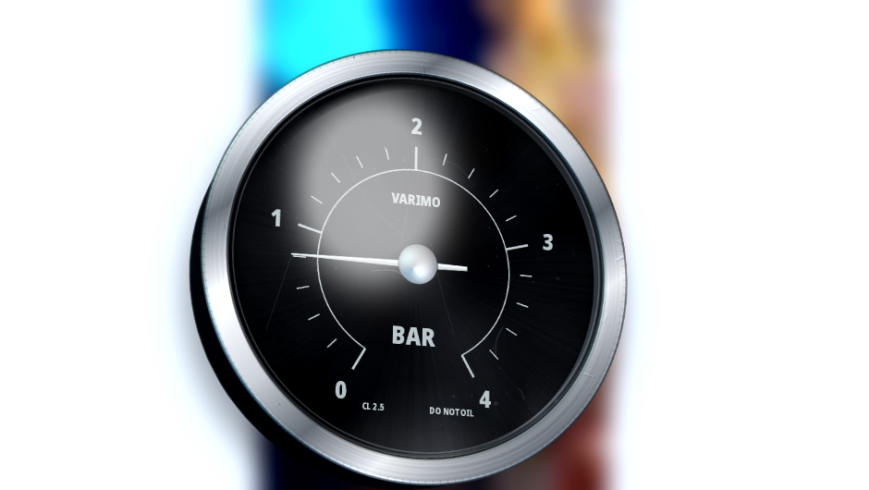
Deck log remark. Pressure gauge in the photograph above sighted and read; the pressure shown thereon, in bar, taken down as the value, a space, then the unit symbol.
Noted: 0.8 bar
